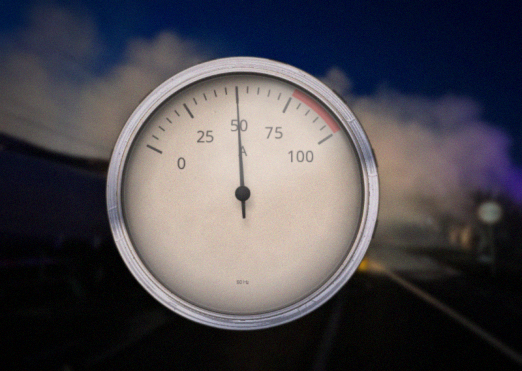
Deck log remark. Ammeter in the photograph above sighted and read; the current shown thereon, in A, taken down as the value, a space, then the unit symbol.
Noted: 50 A
